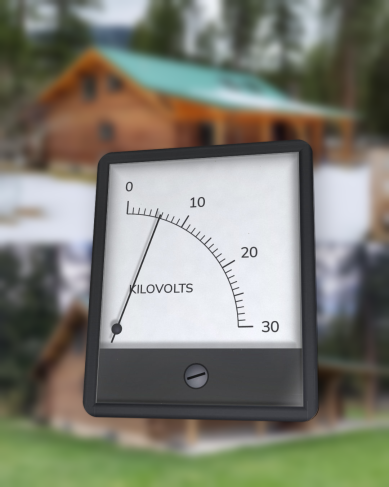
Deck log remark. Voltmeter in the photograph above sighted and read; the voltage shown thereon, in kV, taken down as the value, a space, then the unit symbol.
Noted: 6 kV
